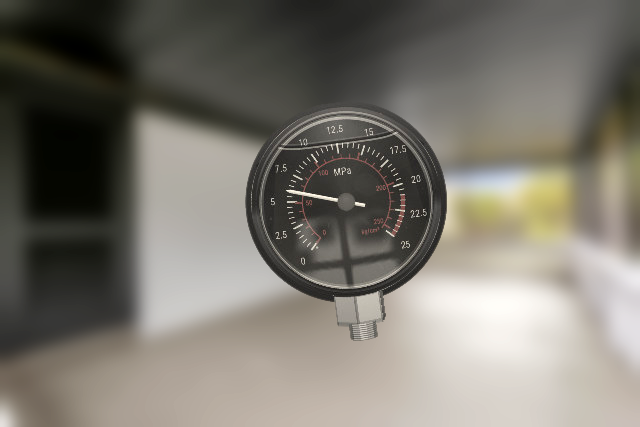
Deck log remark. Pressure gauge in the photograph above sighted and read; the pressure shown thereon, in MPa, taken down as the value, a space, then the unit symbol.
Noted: 6 MPa
